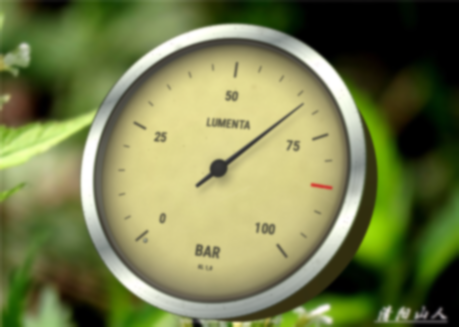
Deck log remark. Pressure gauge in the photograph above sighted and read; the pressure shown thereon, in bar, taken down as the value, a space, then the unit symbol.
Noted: 67.5 bar
